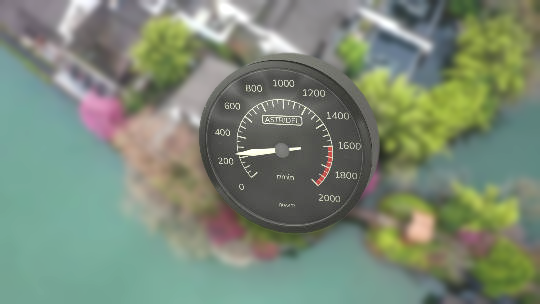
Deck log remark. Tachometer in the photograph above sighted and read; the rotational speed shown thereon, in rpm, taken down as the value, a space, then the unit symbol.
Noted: 250 rpm
